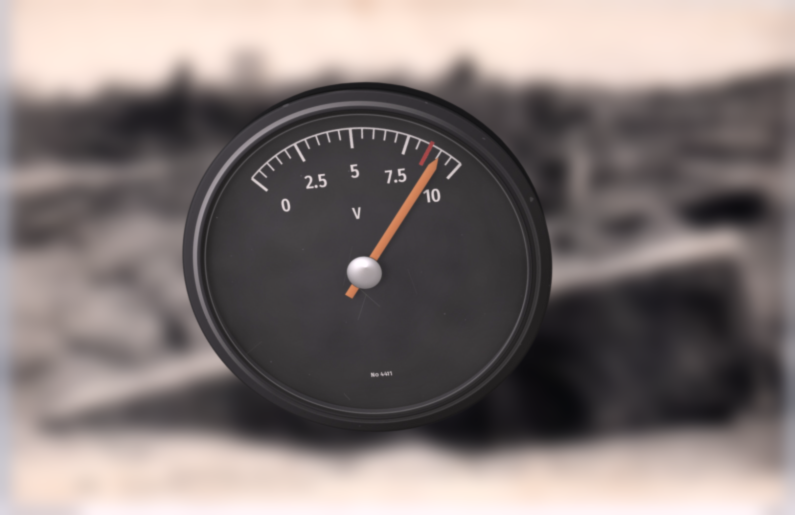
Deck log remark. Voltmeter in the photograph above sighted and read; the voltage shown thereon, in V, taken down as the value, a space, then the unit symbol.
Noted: 9 V
